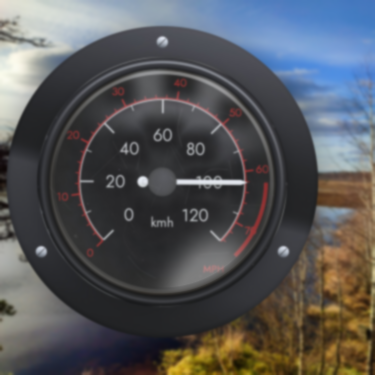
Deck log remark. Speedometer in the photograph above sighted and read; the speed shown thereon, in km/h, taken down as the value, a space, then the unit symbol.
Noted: 100 km/h
